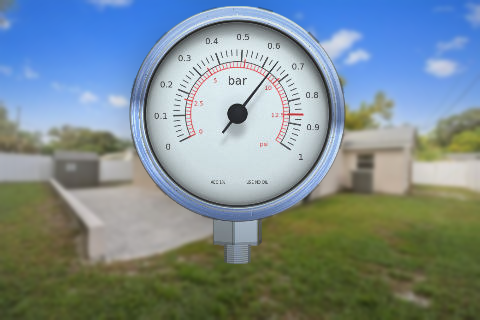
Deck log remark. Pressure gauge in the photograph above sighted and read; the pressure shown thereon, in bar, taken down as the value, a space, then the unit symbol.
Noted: 0.64 bar
